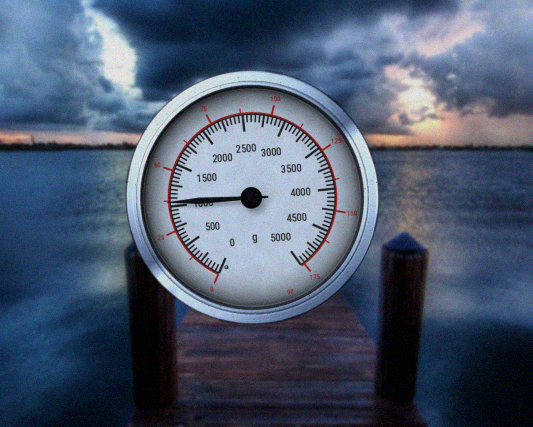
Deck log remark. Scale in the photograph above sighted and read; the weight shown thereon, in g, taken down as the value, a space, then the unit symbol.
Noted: 1050 g
